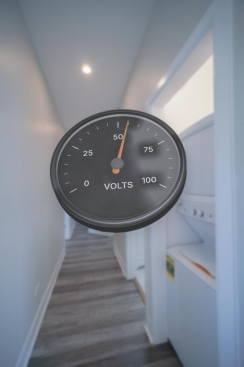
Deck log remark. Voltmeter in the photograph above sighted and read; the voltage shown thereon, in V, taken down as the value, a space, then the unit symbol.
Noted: 55 V
